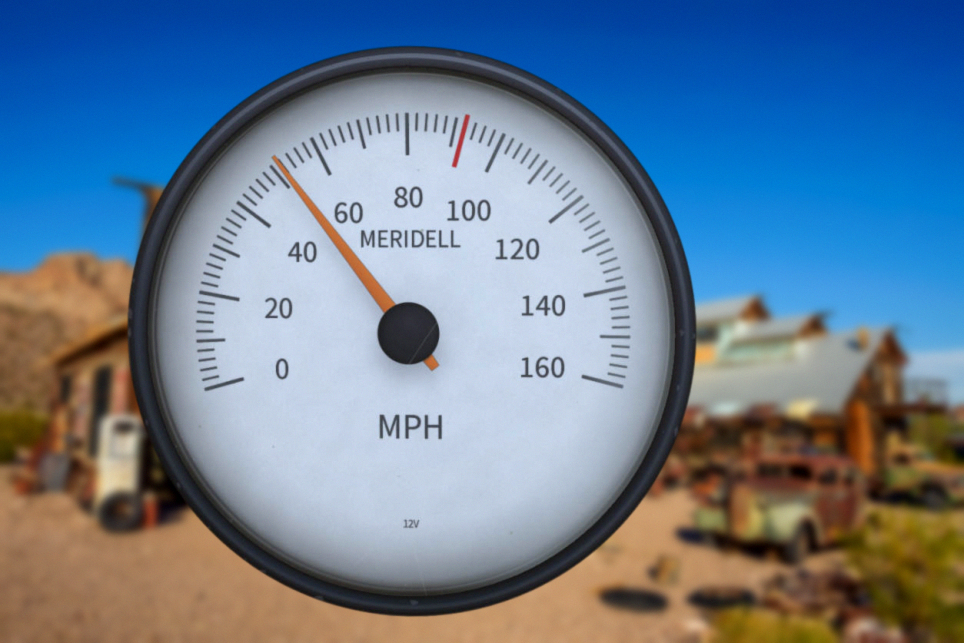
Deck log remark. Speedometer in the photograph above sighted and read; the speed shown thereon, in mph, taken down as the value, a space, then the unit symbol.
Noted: 52 mph
